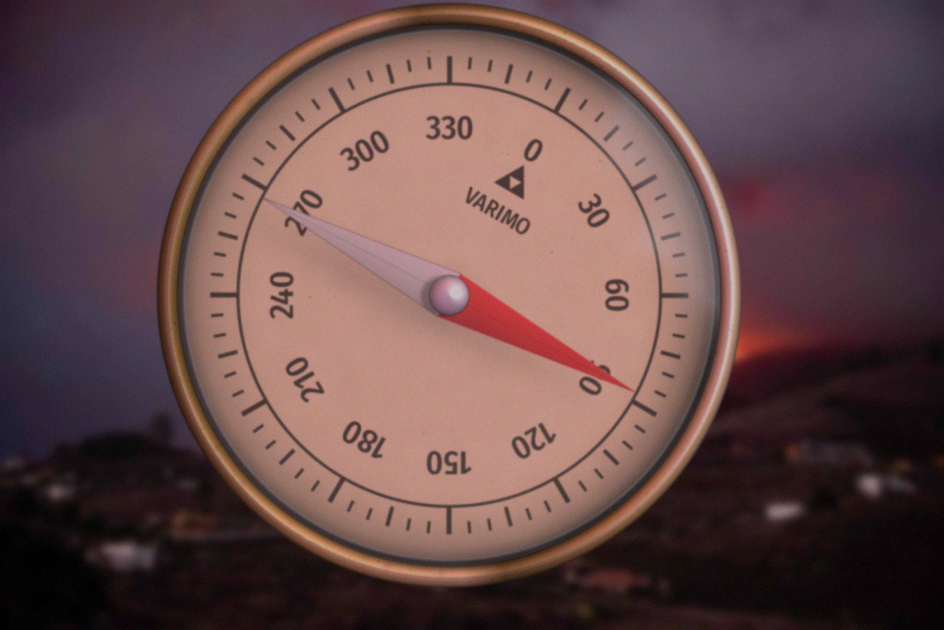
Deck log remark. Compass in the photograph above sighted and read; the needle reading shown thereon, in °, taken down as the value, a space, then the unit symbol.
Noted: 87.5 °
